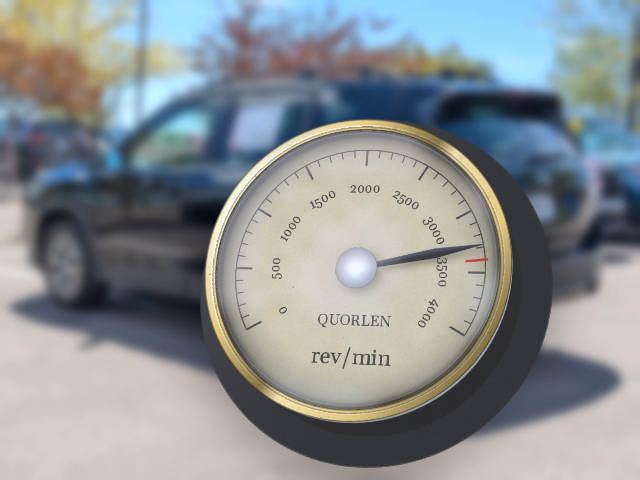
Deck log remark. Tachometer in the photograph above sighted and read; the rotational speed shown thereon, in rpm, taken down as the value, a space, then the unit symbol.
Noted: 3300 rpm
